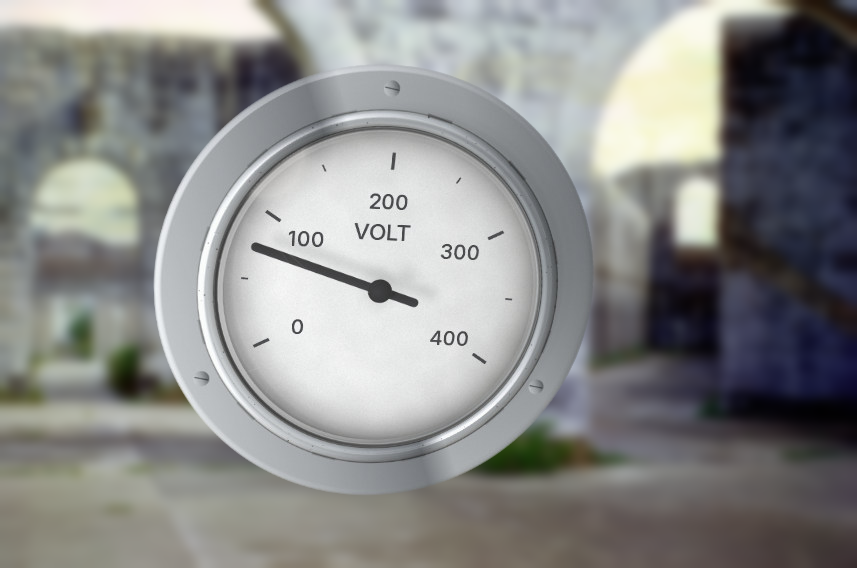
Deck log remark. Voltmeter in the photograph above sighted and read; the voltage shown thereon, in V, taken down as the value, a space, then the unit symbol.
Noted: 75 V
